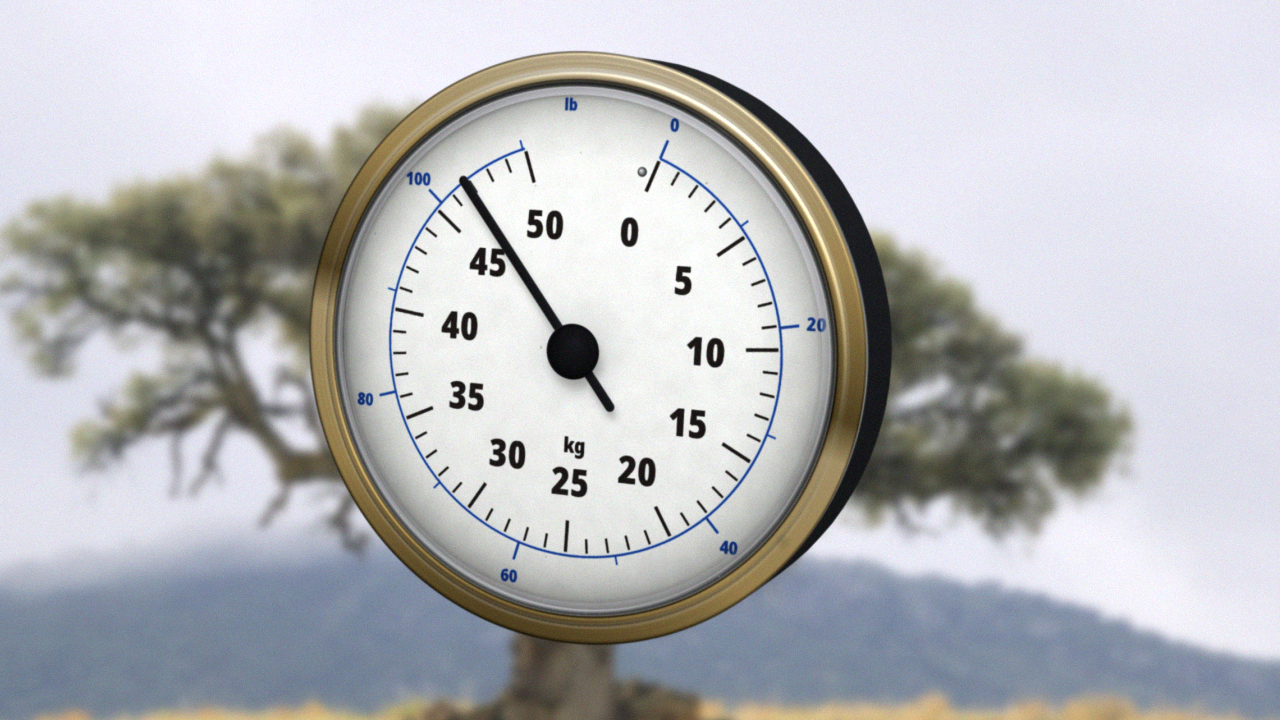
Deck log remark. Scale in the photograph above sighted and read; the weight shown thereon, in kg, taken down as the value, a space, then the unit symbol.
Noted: 47 kg
